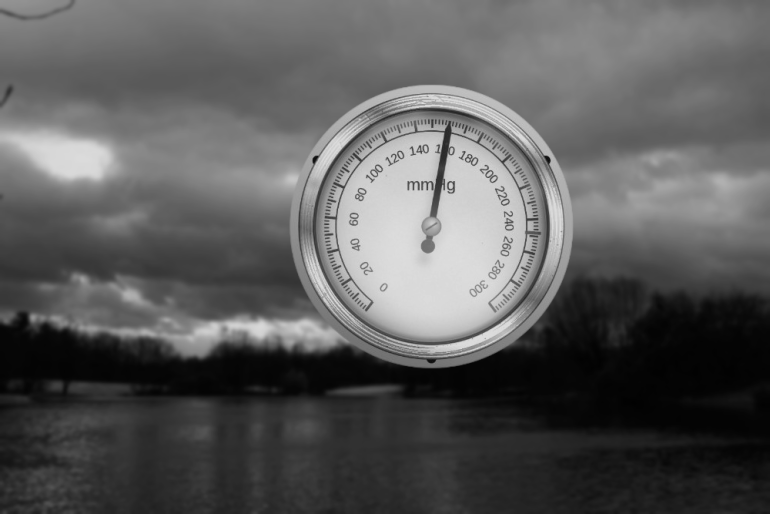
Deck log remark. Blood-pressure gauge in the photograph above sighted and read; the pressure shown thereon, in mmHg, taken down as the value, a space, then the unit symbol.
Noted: 160 mmHg
